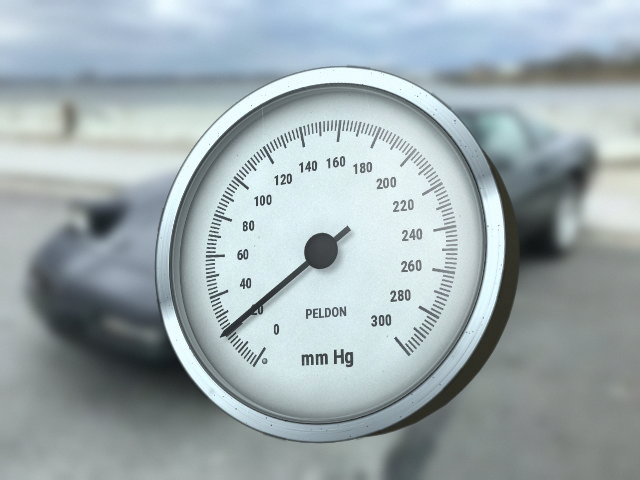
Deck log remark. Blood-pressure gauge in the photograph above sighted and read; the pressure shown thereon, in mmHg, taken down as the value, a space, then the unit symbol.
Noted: 20 mmHg
